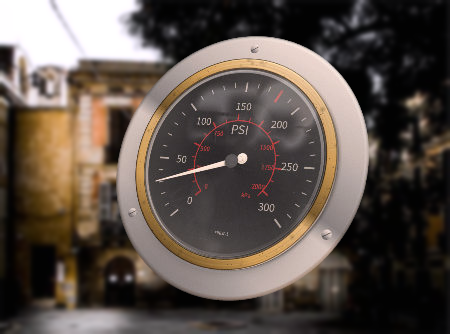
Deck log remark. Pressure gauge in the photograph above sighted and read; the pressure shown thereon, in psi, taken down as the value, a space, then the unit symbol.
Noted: 30 psi
